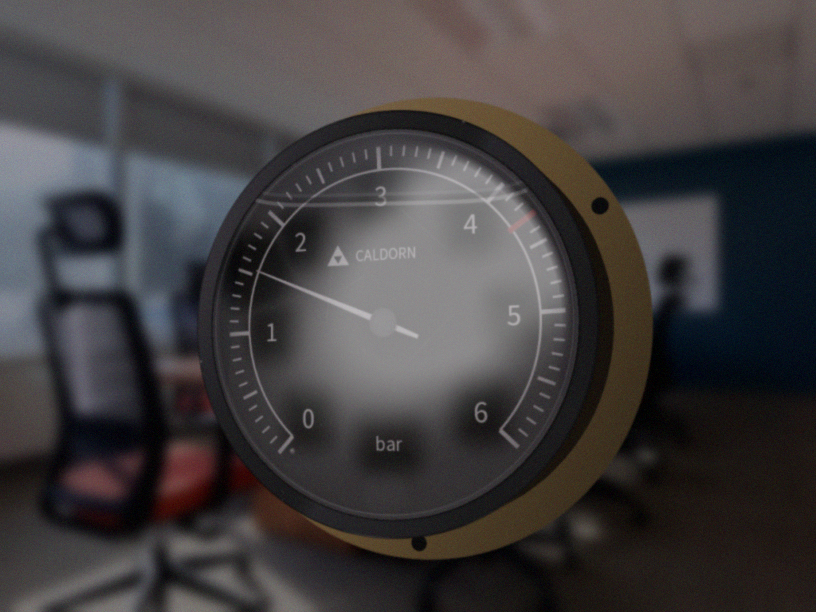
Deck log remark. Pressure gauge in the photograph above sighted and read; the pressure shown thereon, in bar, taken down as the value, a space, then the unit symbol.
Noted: 1.55 bar
